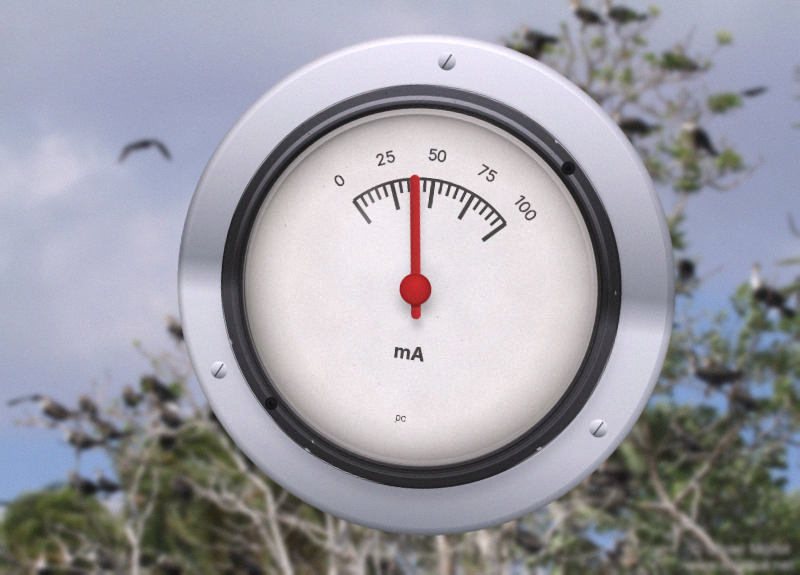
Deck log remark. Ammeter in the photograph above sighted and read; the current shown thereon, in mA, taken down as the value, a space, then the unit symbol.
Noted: 40 mA
